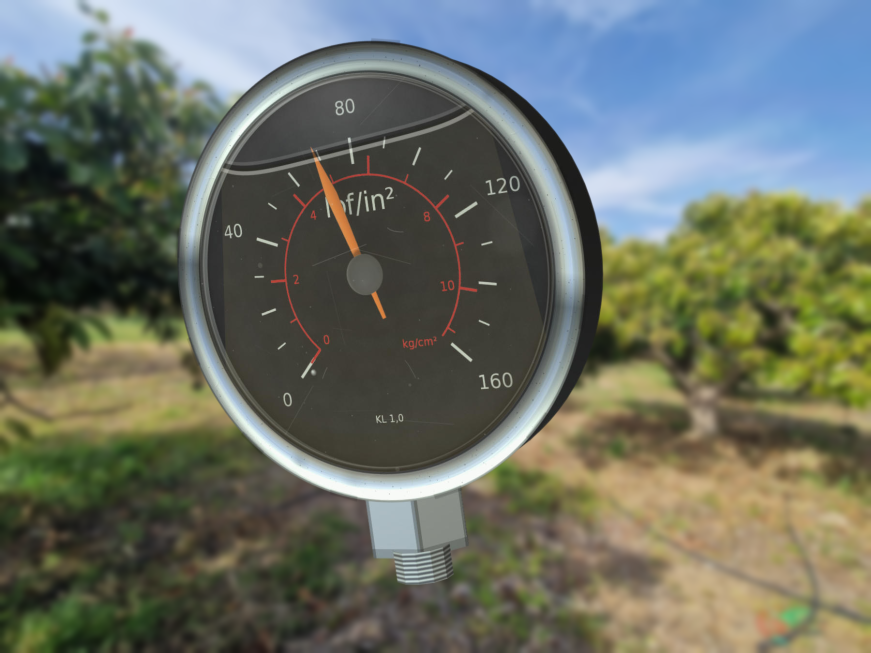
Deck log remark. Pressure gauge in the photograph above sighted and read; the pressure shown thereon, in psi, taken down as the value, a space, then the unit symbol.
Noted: 70 psi
